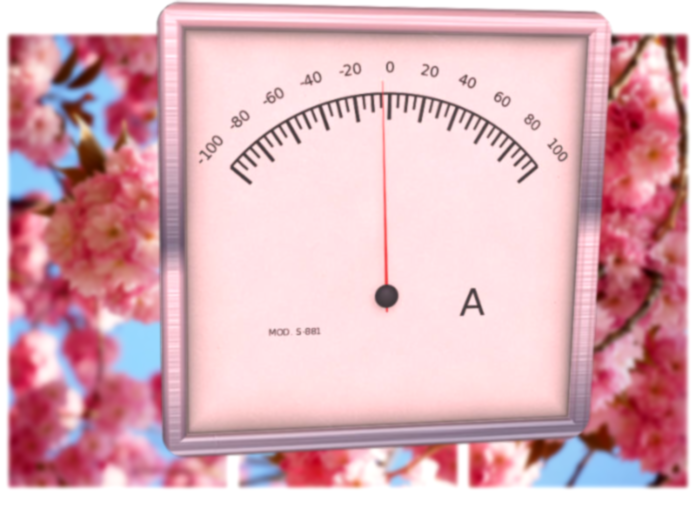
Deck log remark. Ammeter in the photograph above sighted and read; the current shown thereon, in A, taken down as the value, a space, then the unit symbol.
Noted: -5 A
